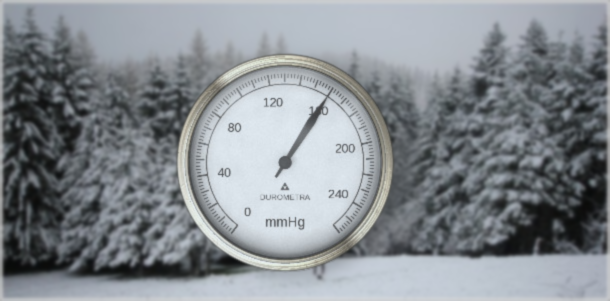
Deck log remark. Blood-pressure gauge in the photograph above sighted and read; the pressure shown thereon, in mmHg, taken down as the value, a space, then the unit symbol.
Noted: 160 mmHg
